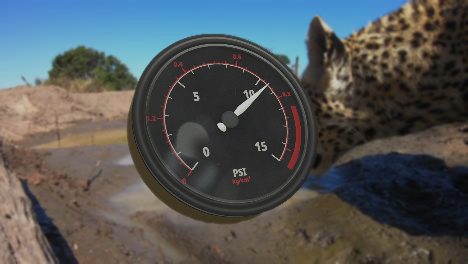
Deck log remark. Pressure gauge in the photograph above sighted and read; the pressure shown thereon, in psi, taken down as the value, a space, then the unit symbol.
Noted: 10.5 psi
